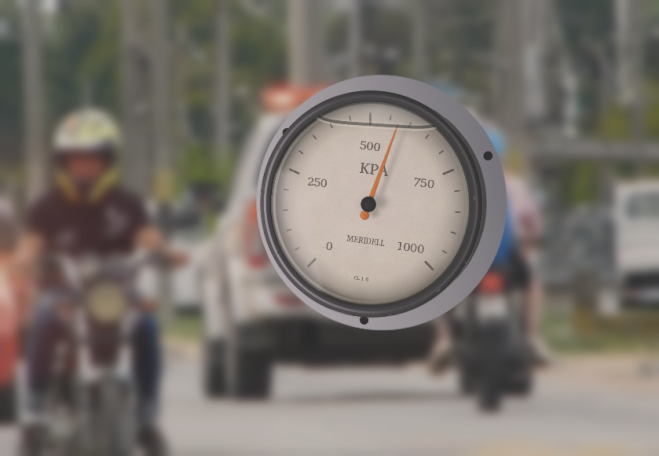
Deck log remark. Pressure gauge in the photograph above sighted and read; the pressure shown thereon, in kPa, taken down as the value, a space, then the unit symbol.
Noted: 575 kPa
